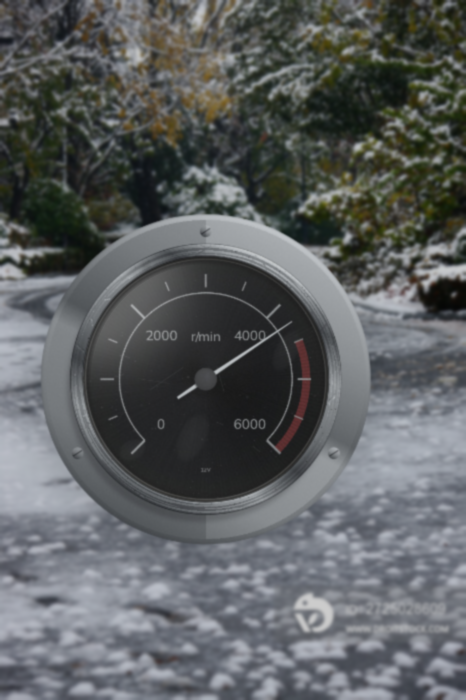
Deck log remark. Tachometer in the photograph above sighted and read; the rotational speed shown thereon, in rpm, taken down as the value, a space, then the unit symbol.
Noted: 4250 rpm
